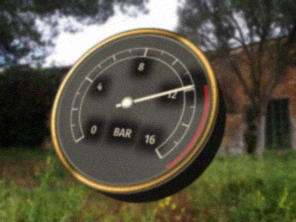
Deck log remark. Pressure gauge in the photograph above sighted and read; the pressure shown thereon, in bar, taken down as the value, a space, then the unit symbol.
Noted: 12 bar
